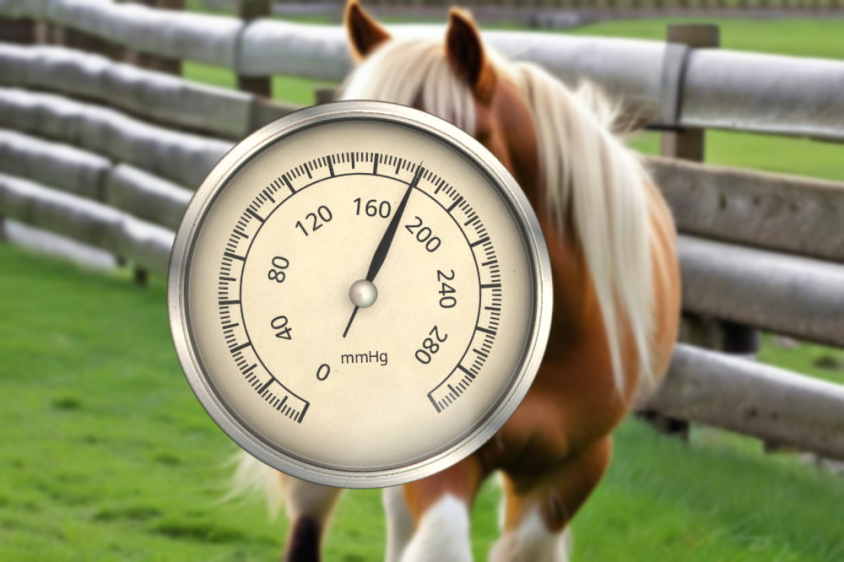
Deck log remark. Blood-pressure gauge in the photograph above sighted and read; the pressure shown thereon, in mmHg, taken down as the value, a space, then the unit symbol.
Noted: 178 mmHg
